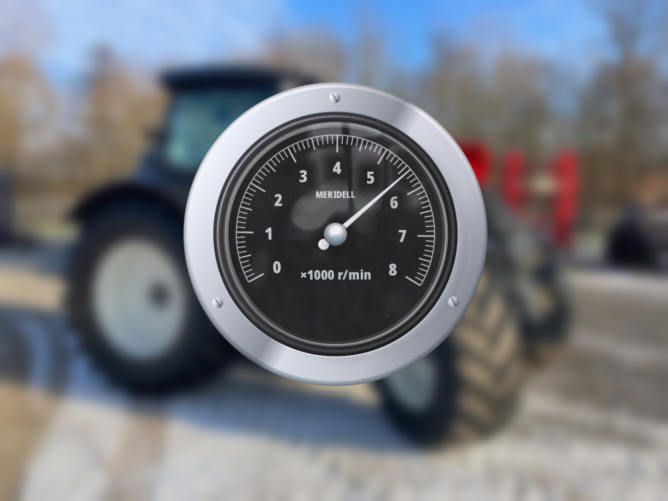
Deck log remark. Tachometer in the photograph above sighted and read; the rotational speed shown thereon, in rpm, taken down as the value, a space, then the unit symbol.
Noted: 5600 rpm
